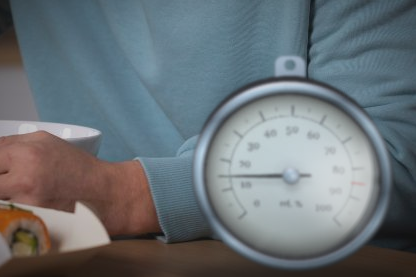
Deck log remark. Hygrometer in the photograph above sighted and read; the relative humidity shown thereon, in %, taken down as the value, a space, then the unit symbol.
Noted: 15 %
